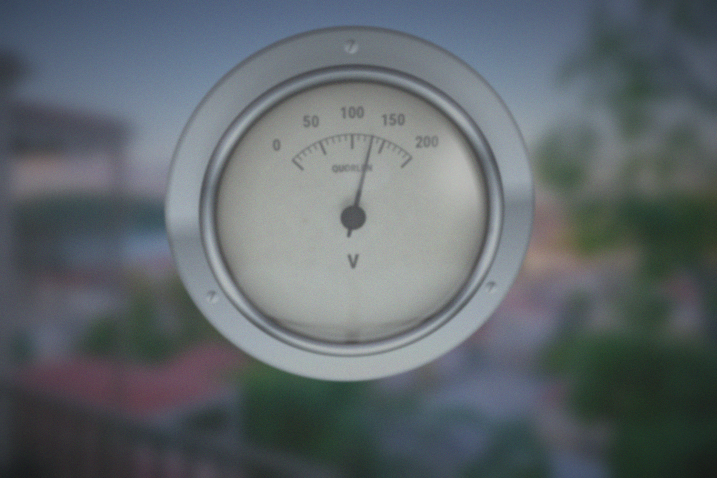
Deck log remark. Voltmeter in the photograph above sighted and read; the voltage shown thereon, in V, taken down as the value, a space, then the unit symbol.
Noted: 130 V
